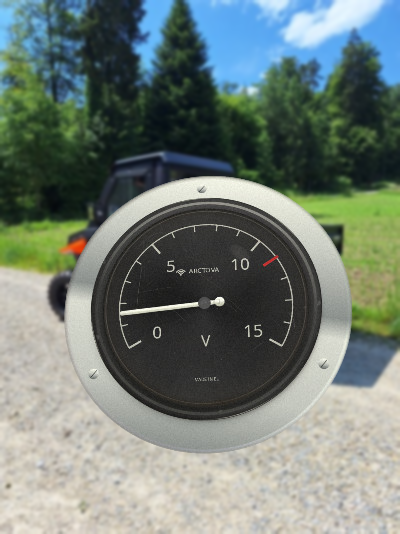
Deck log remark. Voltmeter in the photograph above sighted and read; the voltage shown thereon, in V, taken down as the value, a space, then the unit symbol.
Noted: 1.5 V
